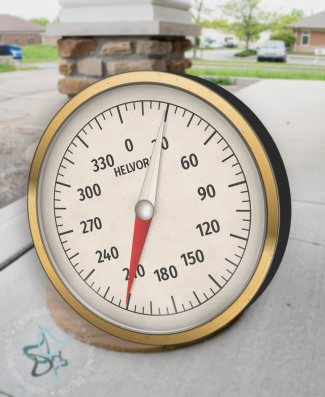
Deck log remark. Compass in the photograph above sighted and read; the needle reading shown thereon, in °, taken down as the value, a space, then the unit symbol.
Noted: 210 °
